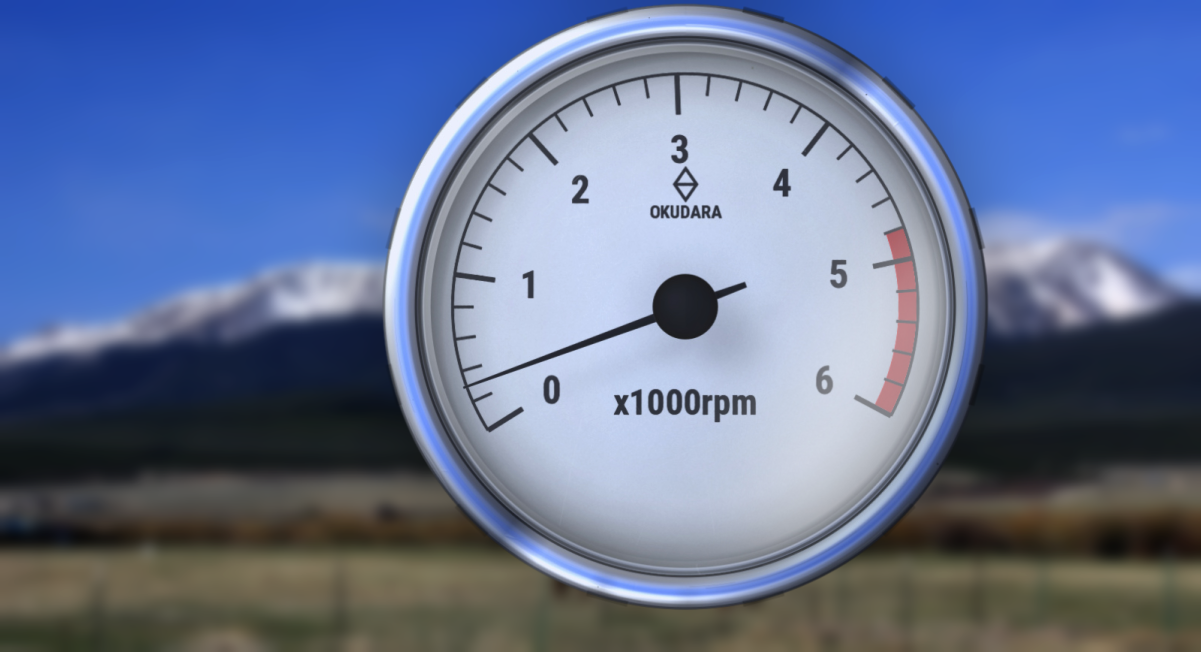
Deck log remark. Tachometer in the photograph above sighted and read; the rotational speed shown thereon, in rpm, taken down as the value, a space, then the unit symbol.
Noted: 300 rpm
